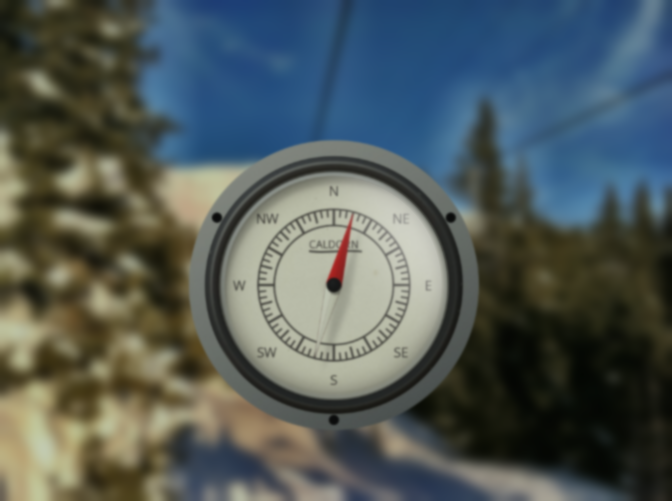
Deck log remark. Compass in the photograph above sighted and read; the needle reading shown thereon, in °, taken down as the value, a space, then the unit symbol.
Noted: 15 °
